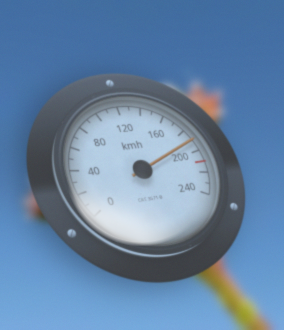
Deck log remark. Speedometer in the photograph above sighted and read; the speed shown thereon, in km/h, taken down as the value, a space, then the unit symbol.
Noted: 190 km/h
